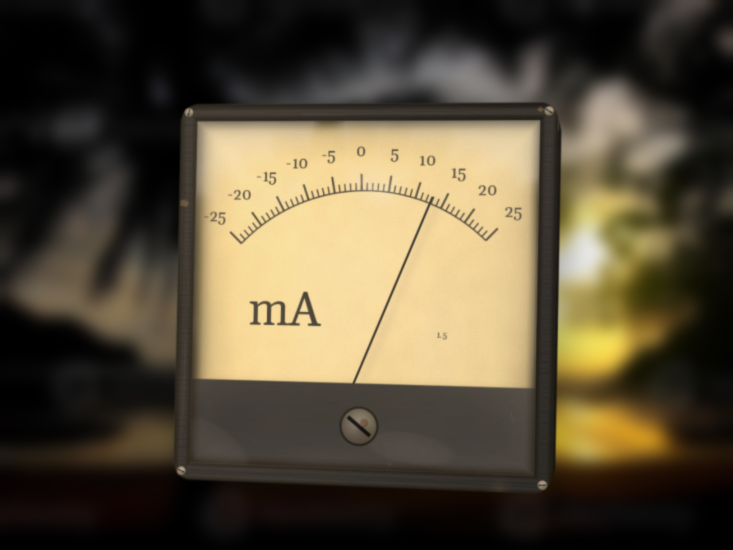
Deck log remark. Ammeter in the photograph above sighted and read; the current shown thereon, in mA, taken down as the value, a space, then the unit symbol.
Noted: 13 mA
